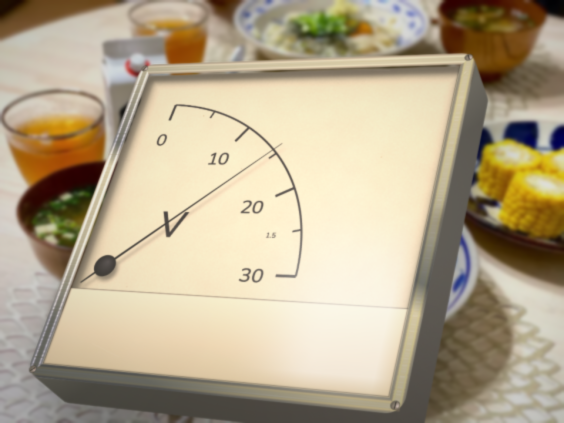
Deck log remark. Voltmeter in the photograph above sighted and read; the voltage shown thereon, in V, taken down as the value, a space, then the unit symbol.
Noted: 15 V
